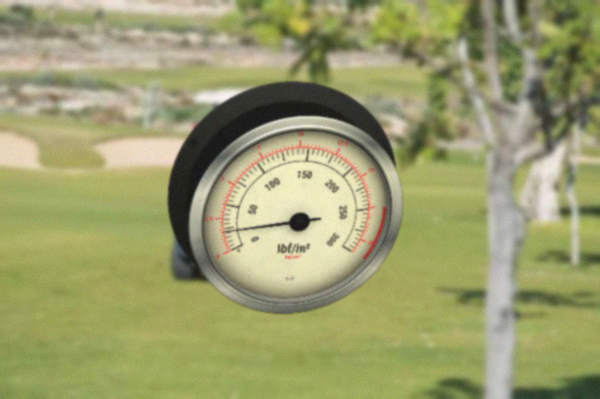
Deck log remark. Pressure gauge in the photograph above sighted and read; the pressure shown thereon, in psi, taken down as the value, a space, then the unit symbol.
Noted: 25 psi
